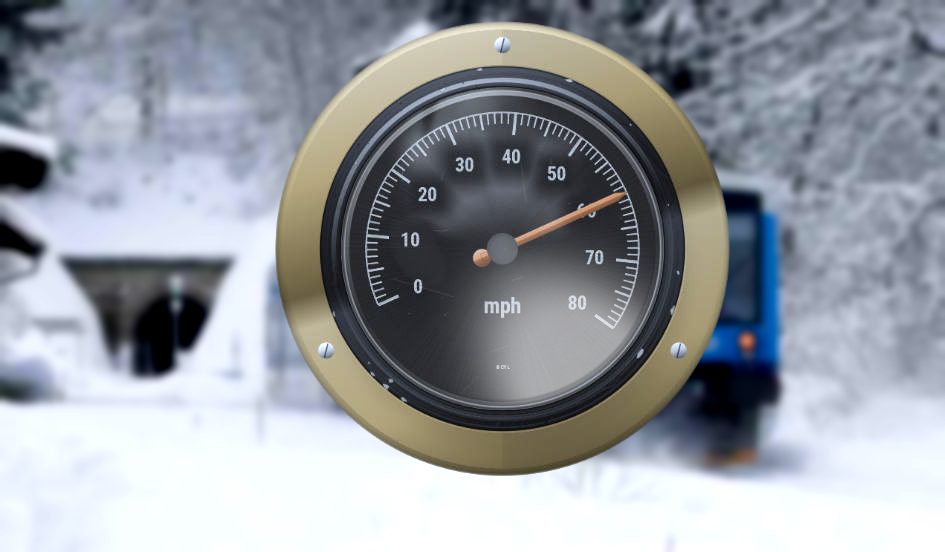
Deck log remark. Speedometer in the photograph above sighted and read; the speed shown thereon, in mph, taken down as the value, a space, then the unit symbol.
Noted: 60 mph
